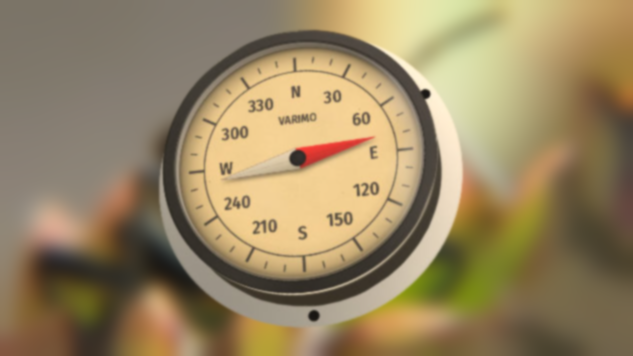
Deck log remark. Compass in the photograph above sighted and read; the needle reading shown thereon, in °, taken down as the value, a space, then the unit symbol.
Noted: 80 °
